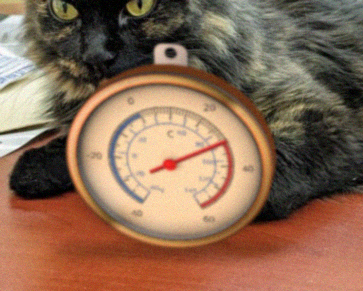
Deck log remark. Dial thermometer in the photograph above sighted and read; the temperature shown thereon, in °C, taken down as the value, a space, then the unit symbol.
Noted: 30 °C
